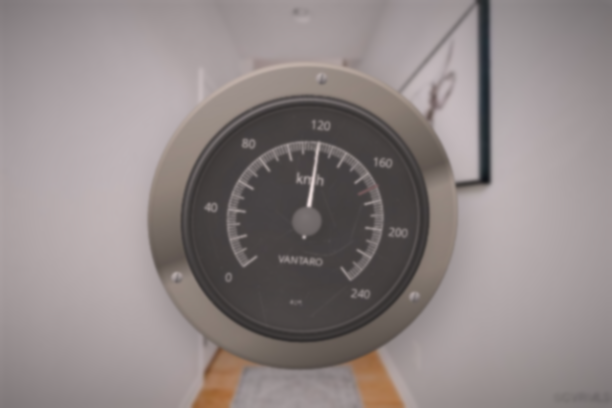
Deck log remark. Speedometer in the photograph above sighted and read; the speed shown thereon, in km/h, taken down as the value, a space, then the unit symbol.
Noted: 120 km/h
